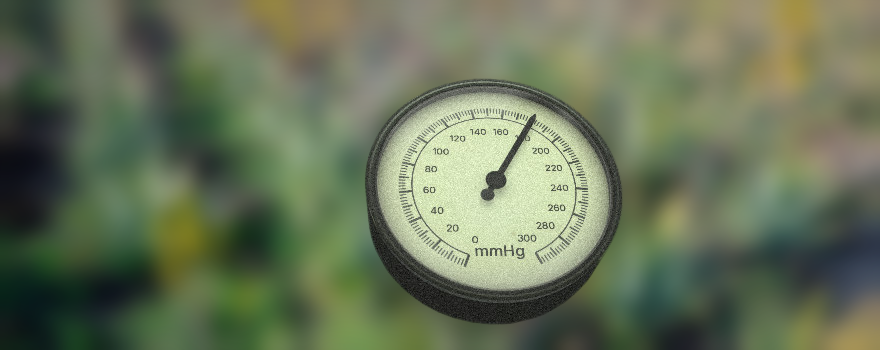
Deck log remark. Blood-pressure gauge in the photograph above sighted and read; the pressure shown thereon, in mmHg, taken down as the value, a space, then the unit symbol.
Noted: 180 mmHg
